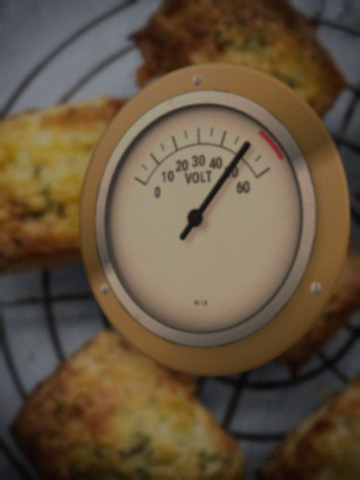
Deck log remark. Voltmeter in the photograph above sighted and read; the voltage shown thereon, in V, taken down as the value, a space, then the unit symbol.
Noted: 50 V
